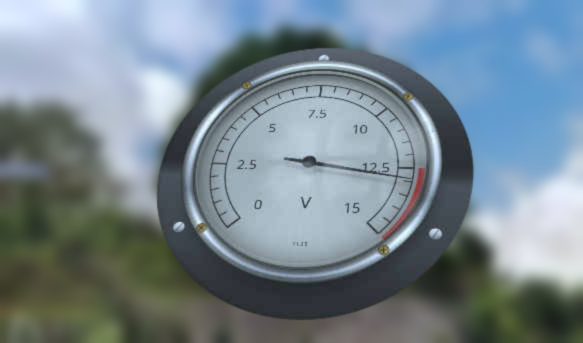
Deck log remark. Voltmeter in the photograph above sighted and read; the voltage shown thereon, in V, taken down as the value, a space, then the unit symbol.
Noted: 13 V
